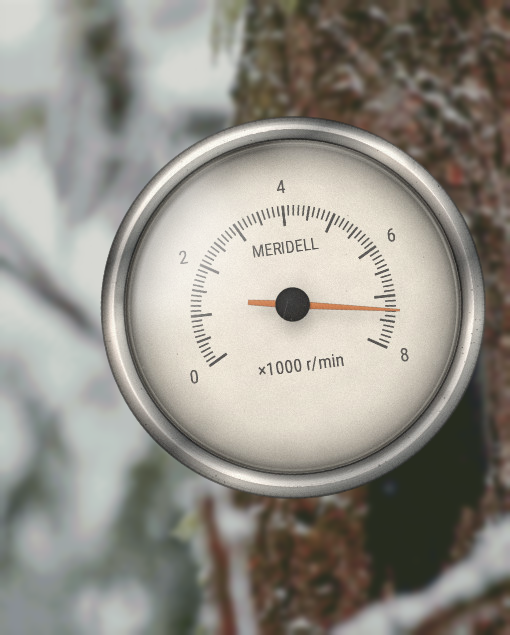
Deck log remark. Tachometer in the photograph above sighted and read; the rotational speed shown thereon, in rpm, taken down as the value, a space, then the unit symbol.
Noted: 7300 rpm
